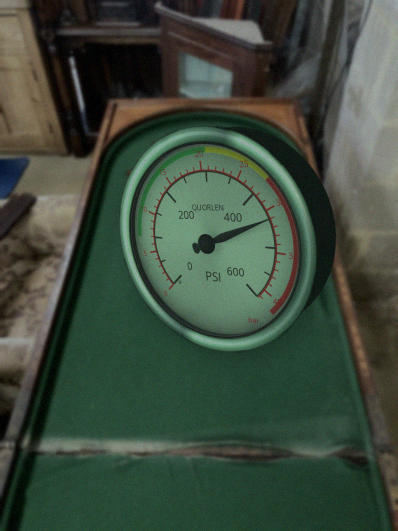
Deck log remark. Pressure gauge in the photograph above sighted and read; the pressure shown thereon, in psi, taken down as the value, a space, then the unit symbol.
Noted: 450 psi
